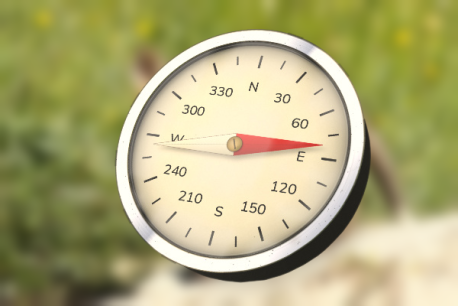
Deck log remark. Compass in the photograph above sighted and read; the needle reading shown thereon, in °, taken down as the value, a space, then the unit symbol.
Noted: 82.5 °
